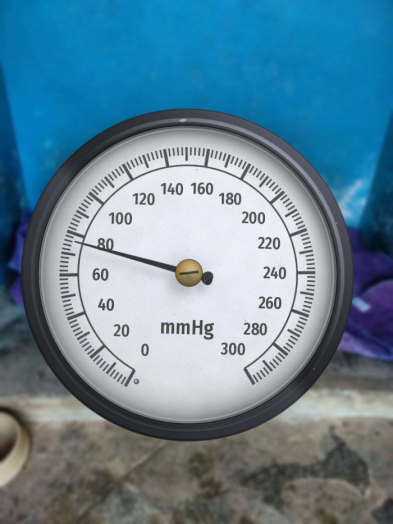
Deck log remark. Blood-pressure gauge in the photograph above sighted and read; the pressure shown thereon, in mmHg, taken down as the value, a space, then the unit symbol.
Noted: 76 mmHg
